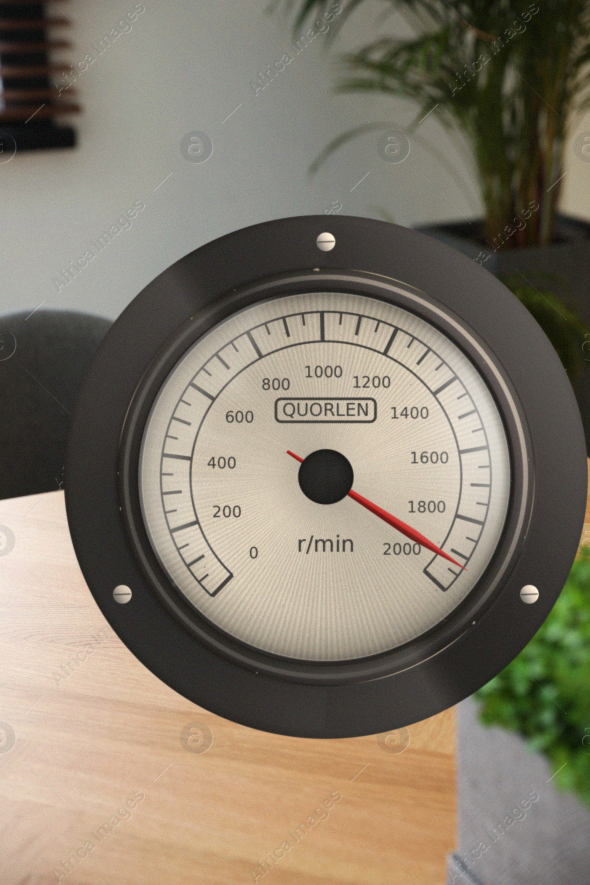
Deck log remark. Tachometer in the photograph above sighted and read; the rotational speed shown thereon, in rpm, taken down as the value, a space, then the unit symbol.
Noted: 1925 rpm
